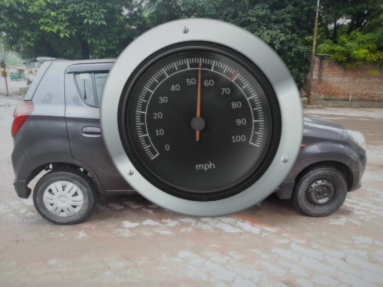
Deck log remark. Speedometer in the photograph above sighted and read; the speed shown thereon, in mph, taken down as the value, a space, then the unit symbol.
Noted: 55 mph
